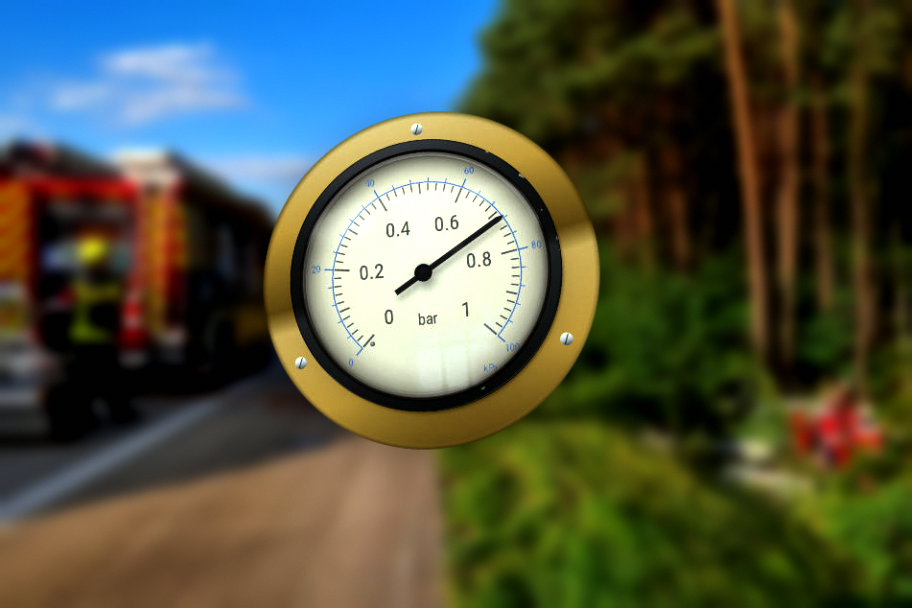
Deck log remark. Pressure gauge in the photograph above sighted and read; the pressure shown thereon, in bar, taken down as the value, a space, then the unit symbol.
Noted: 0.72 bar
